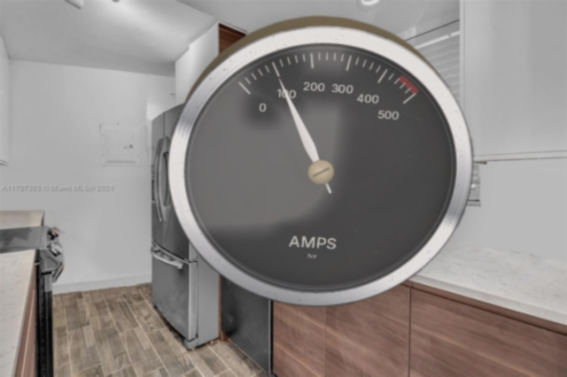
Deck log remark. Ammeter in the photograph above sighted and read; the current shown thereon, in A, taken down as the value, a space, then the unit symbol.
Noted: 100 A
